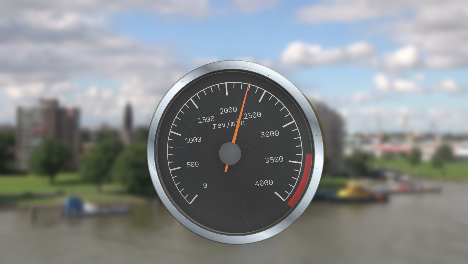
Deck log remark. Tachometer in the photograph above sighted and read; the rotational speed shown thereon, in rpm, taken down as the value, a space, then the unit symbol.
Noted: 2300 rpm
